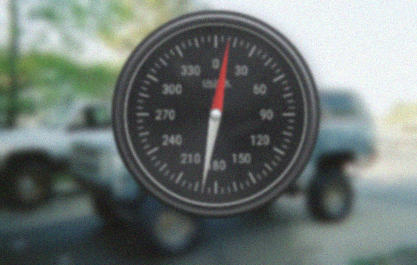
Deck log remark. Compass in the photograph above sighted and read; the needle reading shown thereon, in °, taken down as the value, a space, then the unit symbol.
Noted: 10 °
